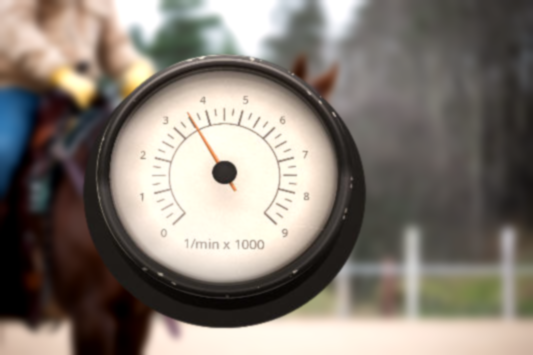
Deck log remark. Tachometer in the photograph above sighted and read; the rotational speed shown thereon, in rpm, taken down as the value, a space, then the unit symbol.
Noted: 3500 rpm
